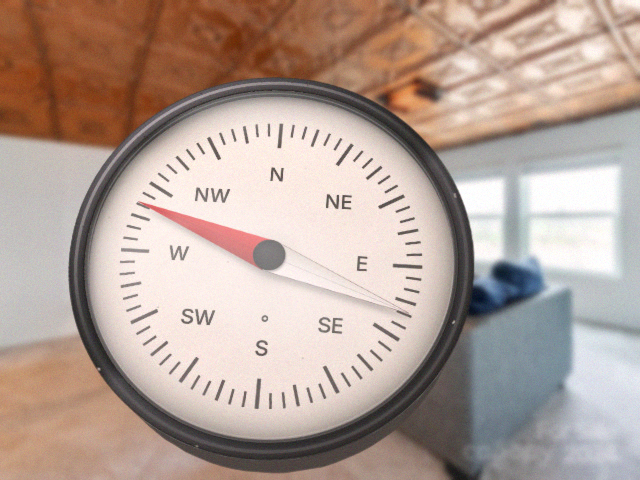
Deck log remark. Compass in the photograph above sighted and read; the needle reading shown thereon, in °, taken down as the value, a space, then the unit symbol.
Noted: 290 °
